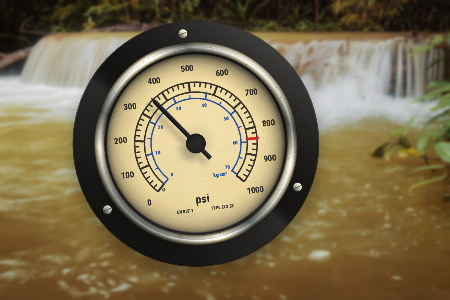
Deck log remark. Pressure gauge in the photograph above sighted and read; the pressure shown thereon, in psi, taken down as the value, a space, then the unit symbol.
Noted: 360 psi
